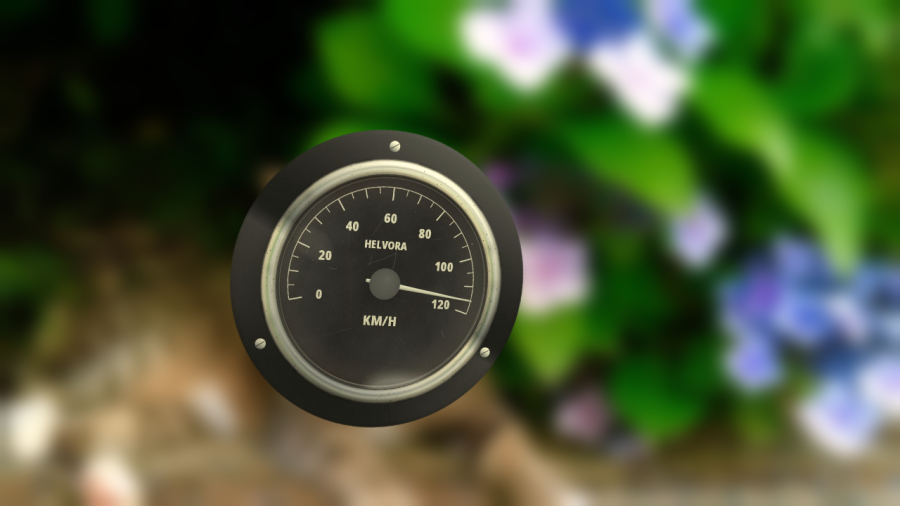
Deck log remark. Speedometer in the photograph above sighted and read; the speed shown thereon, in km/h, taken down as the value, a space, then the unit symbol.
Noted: 115 km/h
